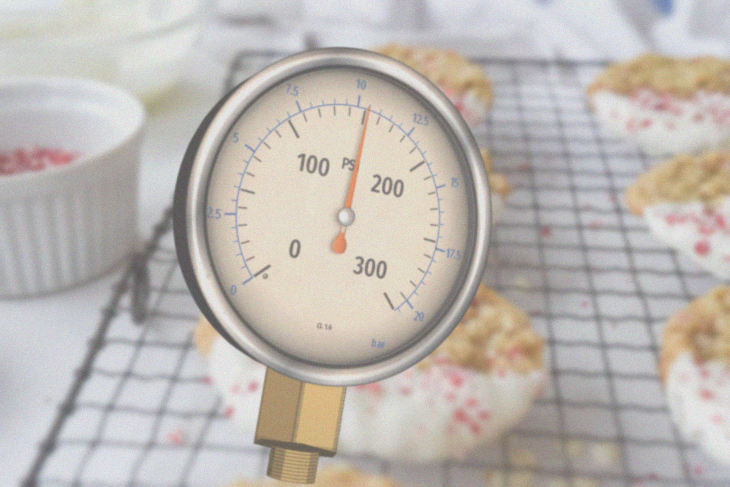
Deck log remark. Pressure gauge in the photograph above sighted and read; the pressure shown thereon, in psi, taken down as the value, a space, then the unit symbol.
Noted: 150 psi
